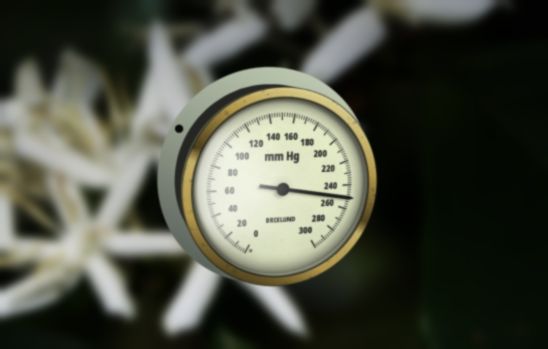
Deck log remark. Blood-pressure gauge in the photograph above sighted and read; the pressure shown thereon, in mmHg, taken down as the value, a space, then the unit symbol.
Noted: 250 mmHg
